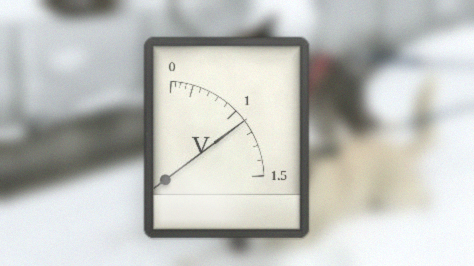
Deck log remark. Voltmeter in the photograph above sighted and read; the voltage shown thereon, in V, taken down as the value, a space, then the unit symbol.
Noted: 1.1 V
